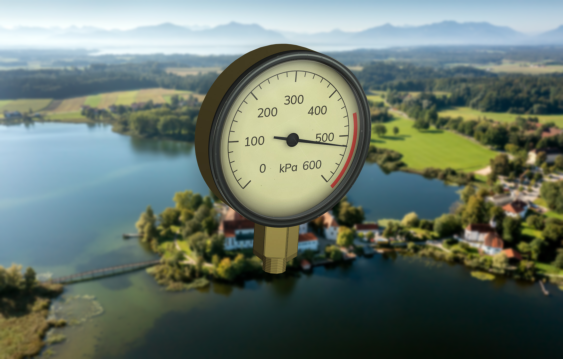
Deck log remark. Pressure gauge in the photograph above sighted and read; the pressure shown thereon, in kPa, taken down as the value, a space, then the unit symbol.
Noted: 520 kPa
